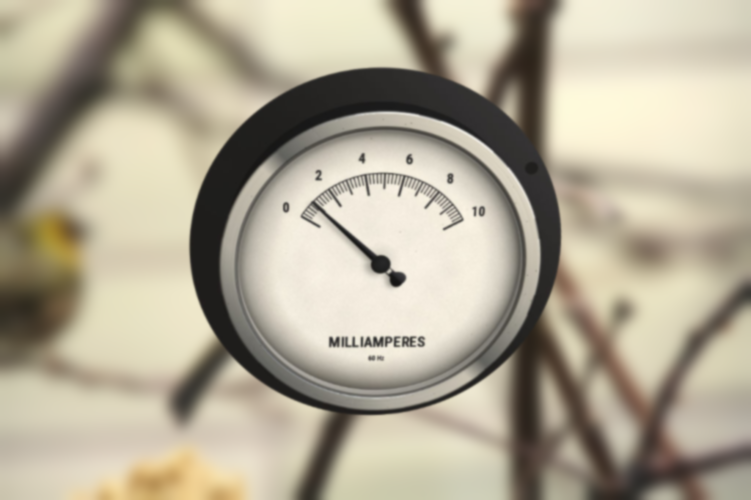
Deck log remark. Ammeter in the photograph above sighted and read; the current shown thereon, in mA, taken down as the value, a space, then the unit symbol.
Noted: 1 mA
